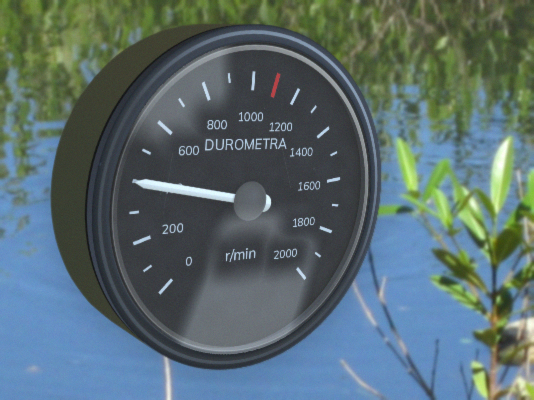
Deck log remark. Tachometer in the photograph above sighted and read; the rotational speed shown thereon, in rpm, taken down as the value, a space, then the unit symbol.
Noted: 400 rpm
